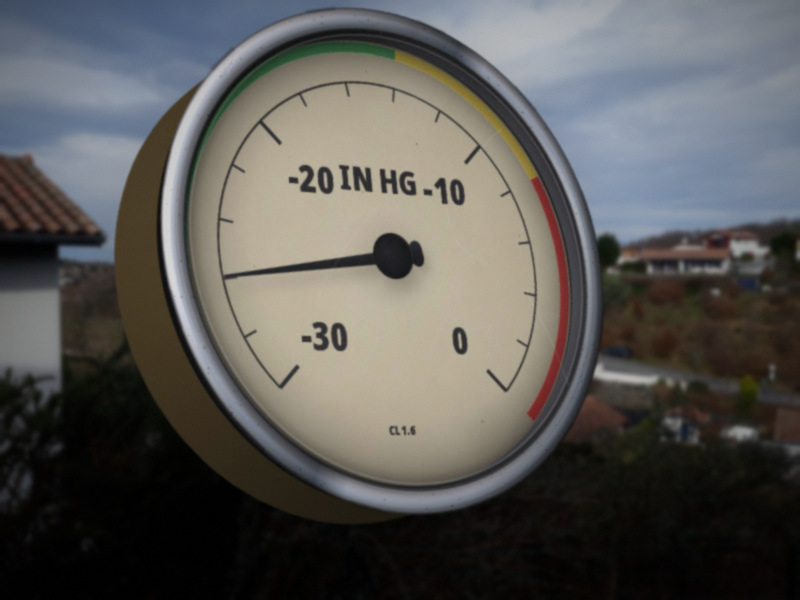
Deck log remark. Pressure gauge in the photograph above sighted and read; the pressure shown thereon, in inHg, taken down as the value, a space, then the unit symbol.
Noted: -26 inHg
